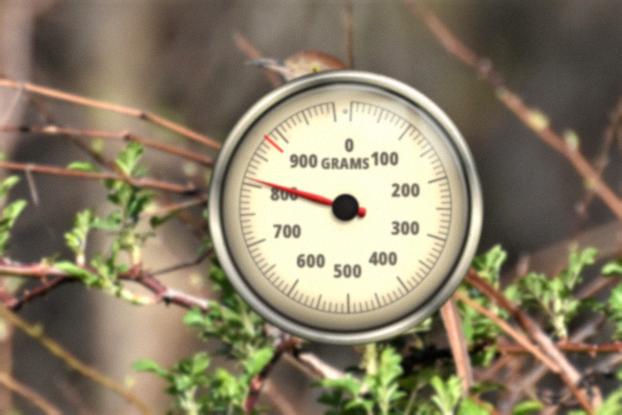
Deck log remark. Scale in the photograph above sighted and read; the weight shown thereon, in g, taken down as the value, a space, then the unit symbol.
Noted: 810 g
